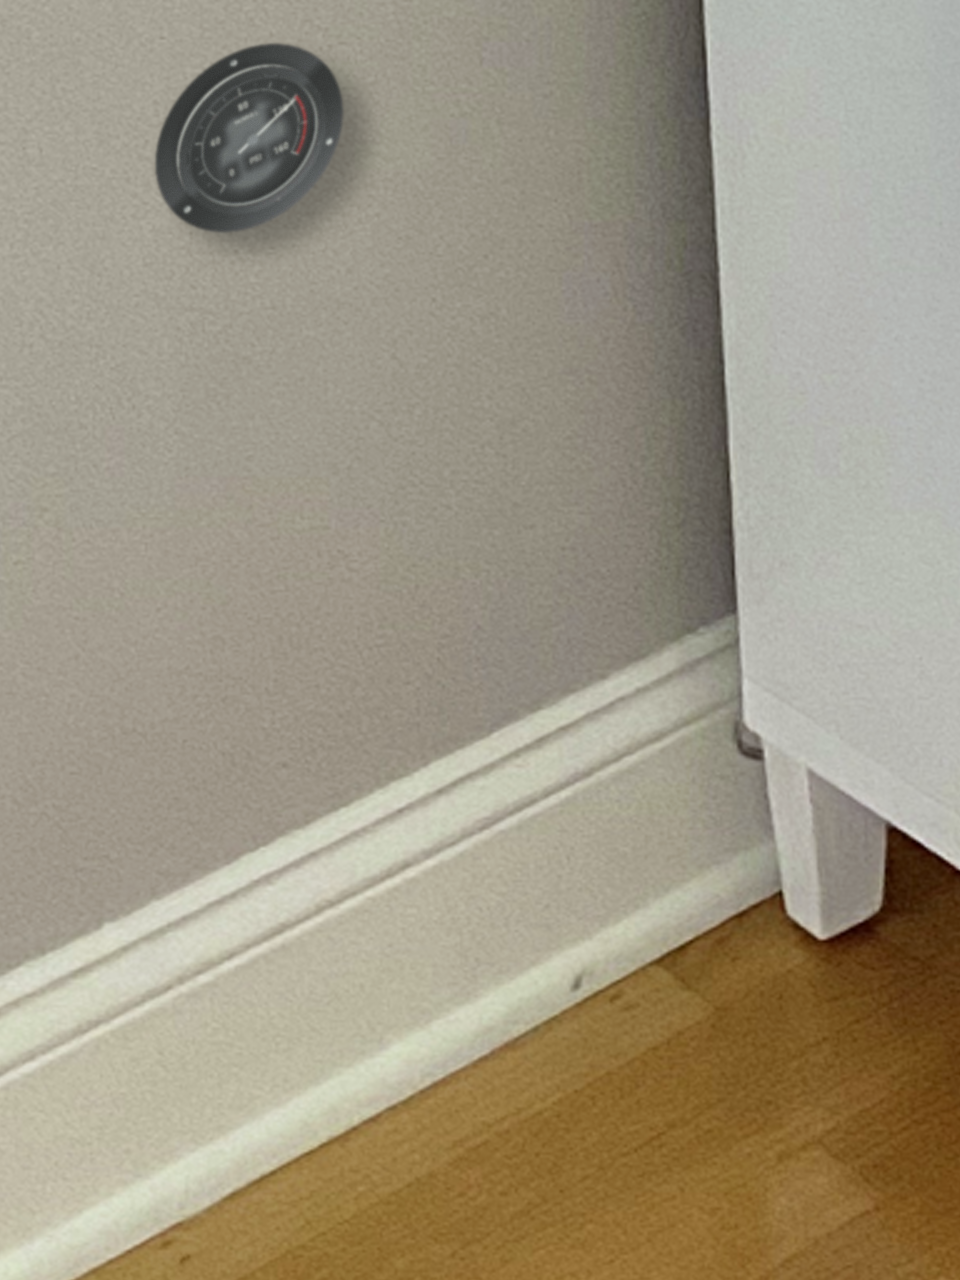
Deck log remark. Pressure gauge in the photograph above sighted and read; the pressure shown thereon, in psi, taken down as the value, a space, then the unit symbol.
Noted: 120 psi
